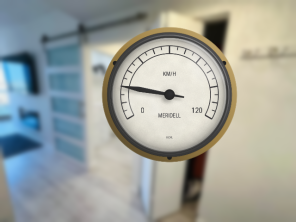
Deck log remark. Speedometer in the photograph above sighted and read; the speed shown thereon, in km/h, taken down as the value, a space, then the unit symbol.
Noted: 20 km/h
